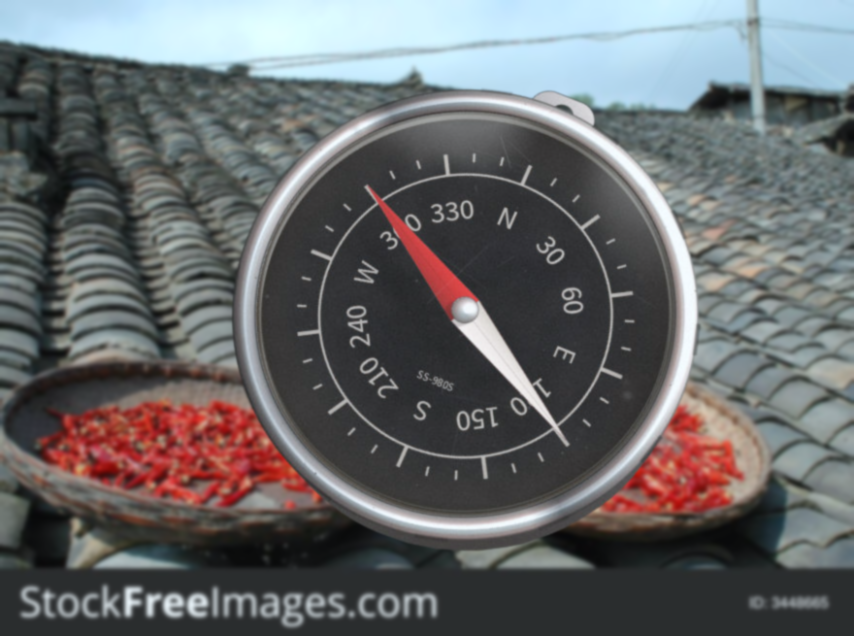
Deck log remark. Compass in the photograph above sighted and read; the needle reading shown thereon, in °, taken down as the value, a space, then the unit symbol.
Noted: 300 °
